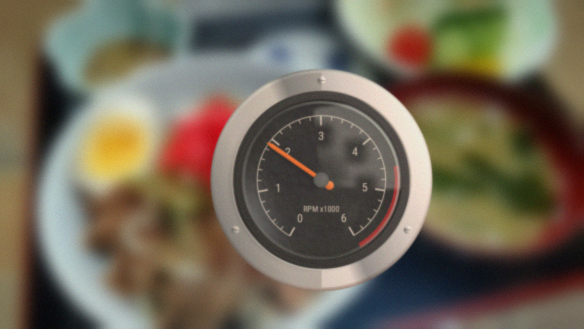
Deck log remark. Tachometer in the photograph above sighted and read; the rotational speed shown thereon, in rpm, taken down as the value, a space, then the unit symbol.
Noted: 1900 rpm
